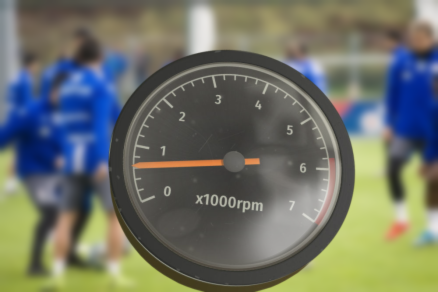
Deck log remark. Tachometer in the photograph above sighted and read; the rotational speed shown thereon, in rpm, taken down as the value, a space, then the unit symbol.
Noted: 600 rpm
